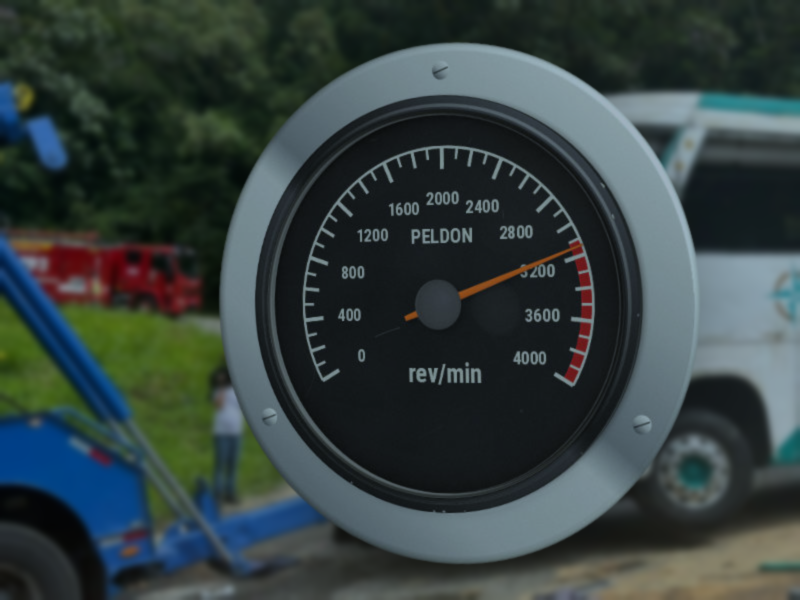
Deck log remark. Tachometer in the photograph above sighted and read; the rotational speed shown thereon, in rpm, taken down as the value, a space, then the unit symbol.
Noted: 3150 rpm
